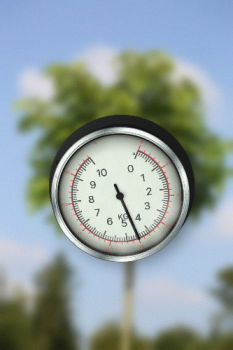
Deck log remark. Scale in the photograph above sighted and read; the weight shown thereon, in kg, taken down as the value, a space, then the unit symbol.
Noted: 4.5 kg
